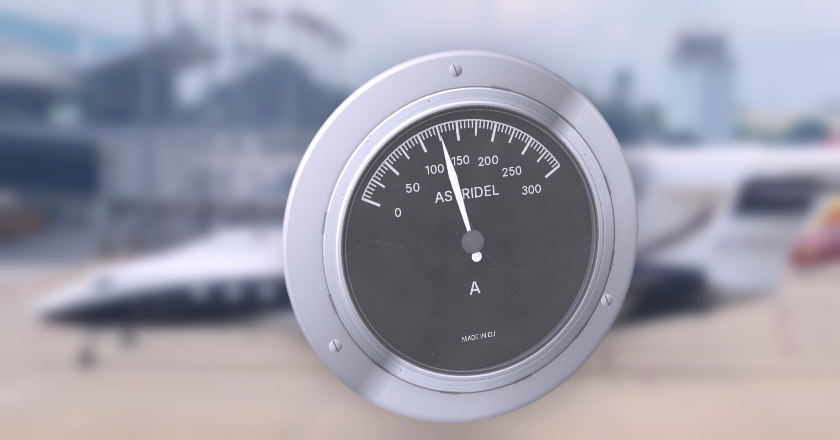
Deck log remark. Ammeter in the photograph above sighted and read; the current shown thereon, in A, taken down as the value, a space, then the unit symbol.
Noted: 125 A
